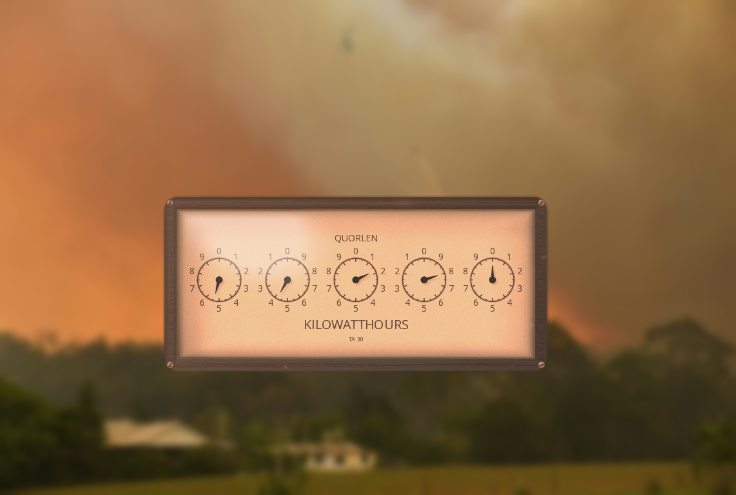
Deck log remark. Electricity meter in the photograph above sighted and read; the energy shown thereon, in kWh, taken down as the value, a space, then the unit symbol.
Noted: 54180 kWh
